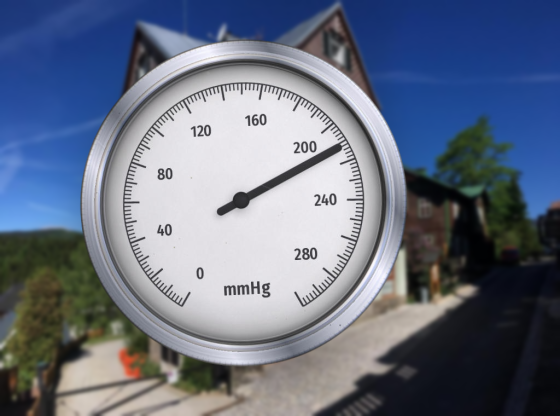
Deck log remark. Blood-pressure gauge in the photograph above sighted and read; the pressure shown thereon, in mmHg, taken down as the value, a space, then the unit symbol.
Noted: 212 mmHg
